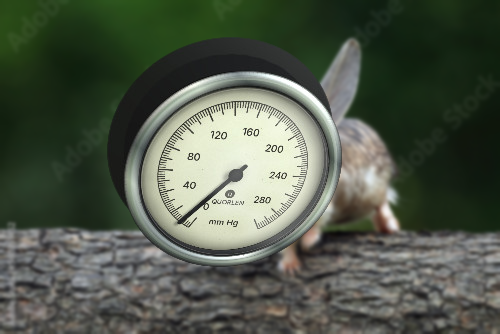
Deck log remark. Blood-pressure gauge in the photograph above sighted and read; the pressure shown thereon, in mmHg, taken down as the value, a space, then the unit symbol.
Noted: 10 mmHg
